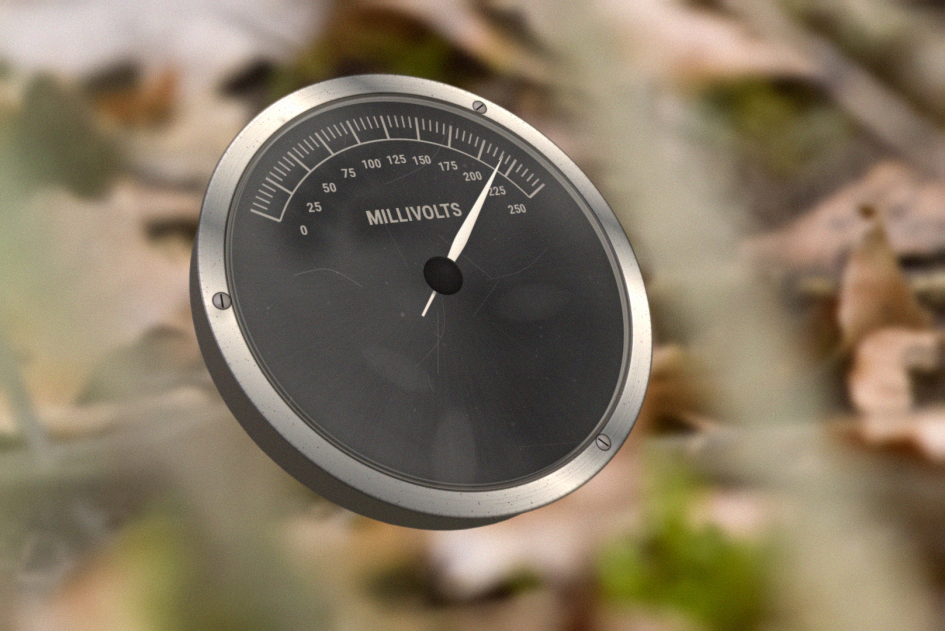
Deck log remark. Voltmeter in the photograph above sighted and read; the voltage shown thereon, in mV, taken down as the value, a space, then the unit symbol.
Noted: 215 mV
